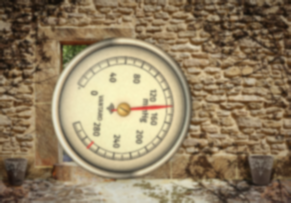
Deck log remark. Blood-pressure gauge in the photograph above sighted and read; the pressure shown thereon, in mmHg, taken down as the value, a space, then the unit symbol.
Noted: 140 mmHg
